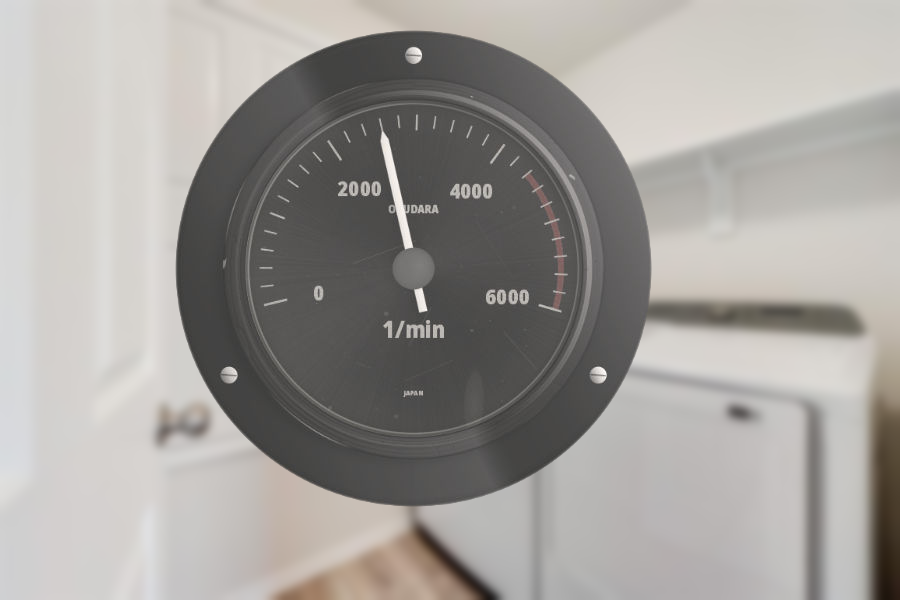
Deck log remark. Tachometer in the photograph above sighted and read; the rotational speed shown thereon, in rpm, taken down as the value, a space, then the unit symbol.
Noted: 2600 rpm
